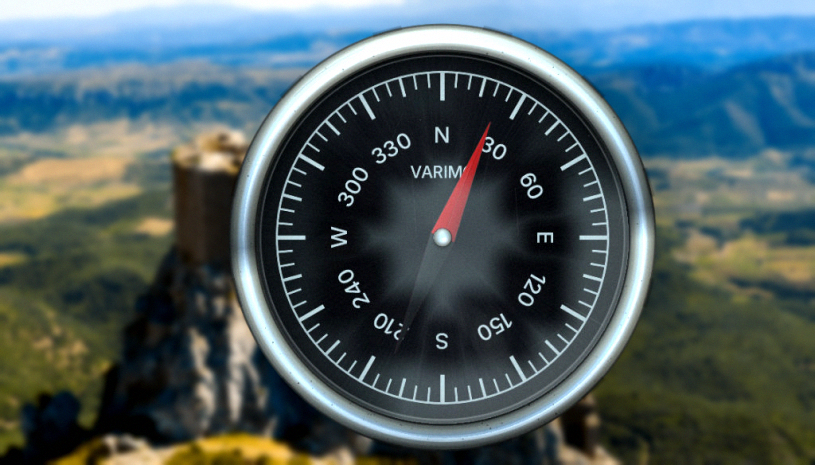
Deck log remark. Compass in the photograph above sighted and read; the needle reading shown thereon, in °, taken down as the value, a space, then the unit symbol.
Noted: 22.5 °
